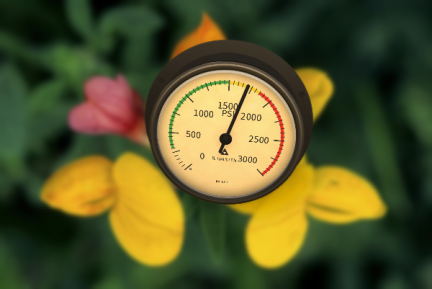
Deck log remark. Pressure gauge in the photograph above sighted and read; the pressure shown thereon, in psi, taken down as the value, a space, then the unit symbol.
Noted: 1700 psi
